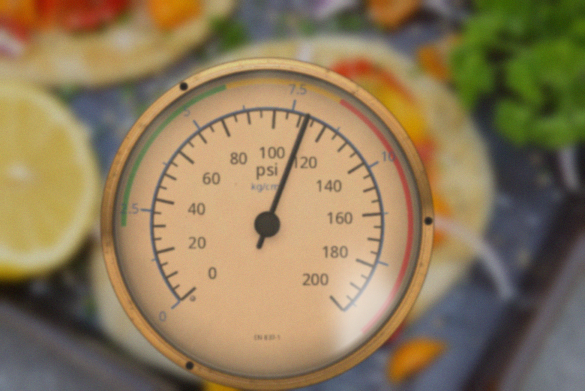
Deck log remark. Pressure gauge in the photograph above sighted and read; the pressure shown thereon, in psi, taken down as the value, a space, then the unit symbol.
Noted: 112.5 psi
